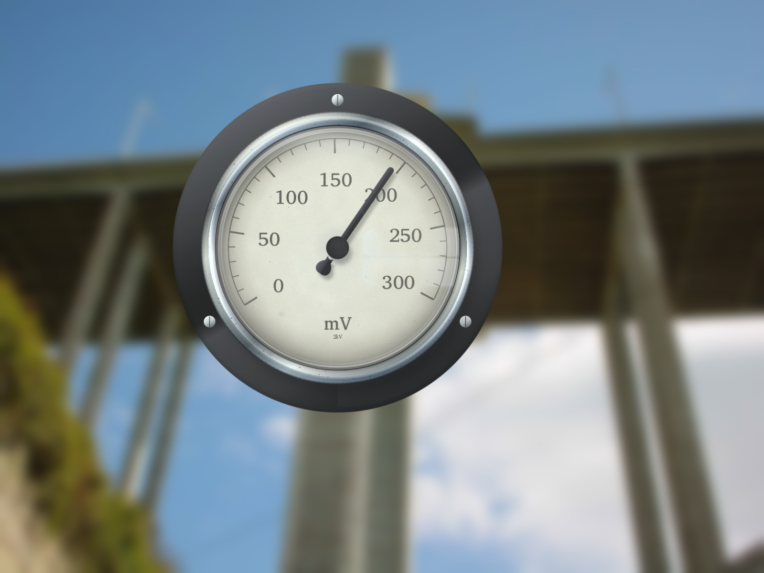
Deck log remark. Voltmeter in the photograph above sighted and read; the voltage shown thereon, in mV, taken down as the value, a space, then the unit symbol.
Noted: 195 mV
